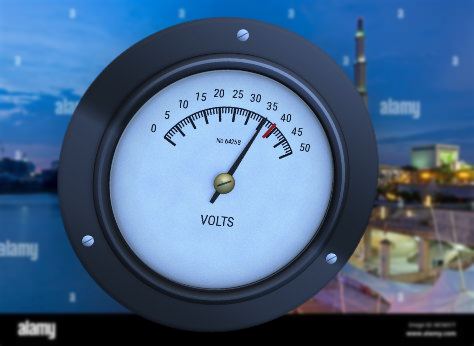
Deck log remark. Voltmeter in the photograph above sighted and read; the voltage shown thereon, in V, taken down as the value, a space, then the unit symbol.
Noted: 35 V
